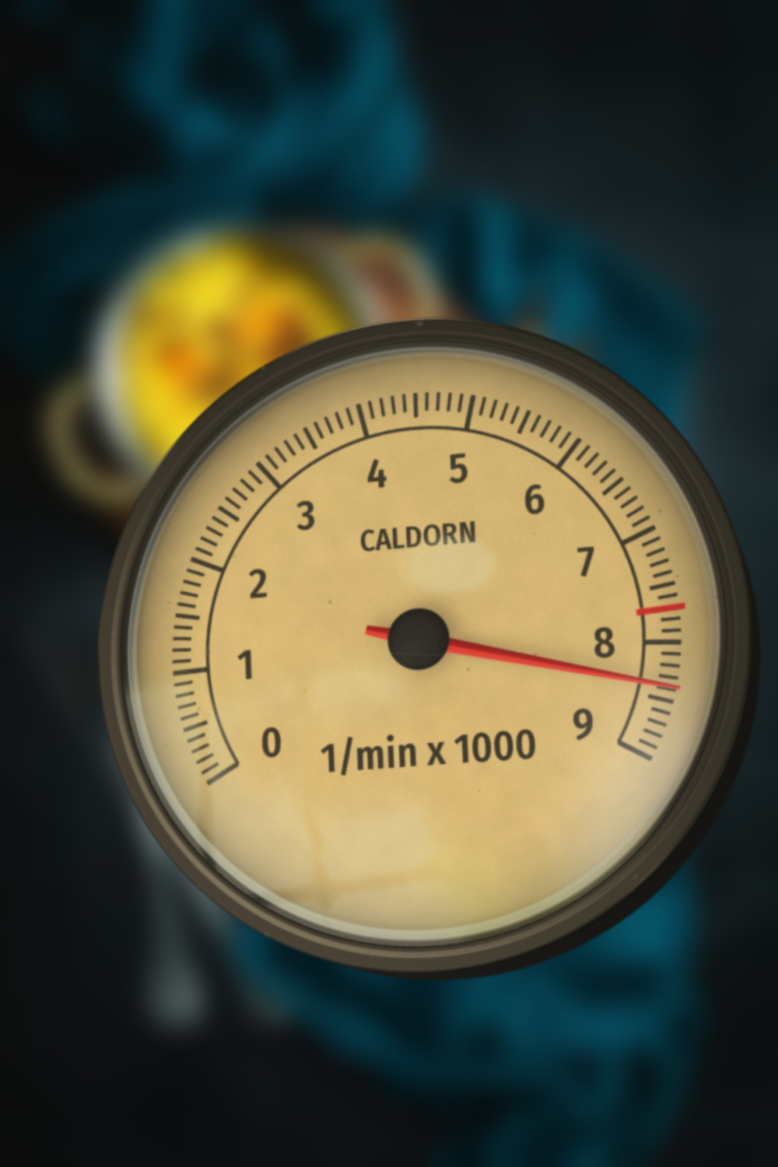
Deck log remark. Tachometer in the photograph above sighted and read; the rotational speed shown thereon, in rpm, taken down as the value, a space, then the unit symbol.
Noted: 8400 rpm
